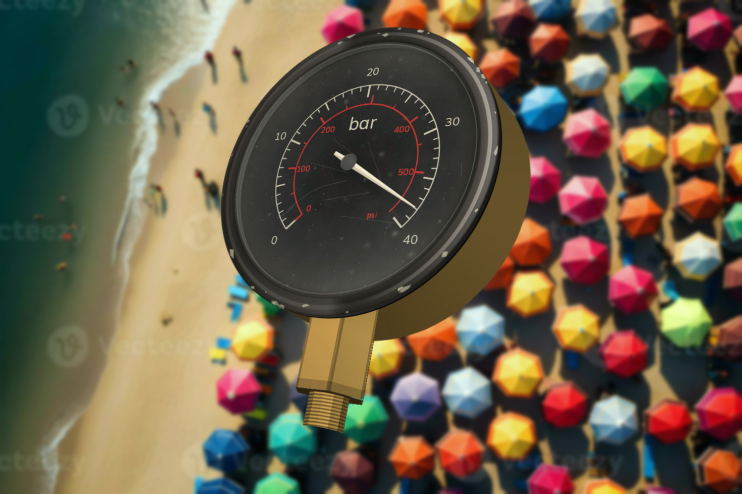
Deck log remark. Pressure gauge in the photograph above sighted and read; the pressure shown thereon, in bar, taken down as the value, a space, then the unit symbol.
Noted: 38 bar
